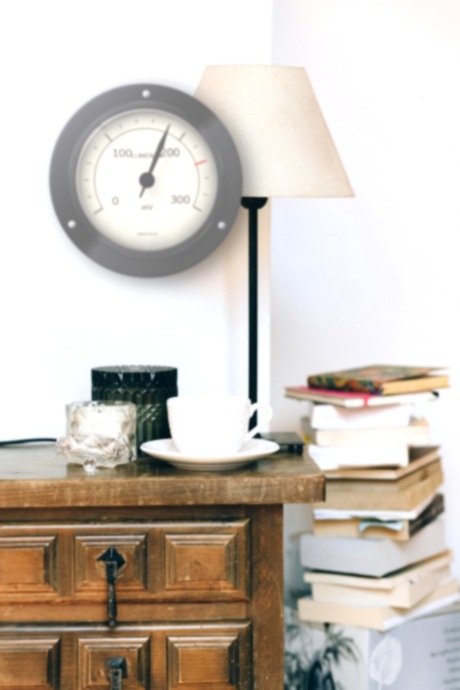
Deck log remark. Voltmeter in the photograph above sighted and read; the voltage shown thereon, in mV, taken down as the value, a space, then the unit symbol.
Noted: 180 mV
